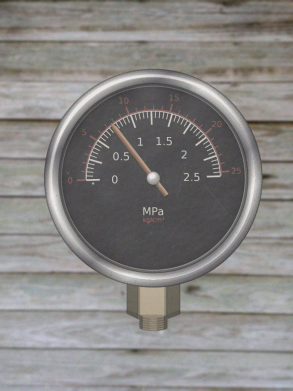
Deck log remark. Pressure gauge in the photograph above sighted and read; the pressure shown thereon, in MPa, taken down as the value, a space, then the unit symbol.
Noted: 0.75 MPa
